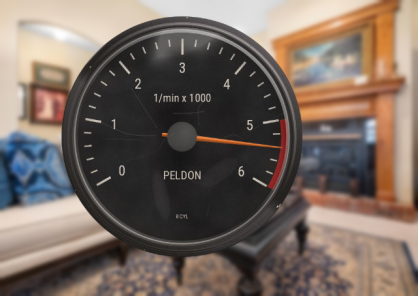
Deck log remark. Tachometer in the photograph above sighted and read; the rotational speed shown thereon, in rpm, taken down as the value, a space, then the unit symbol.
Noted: 5400 rpm
